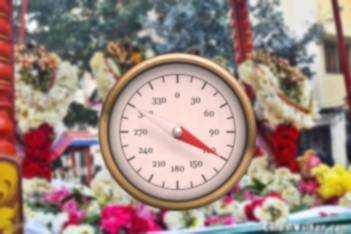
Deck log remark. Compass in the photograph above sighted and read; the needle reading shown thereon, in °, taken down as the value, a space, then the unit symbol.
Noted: 120 °
